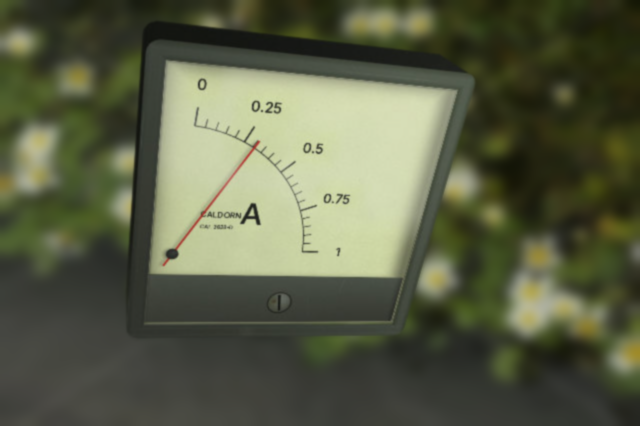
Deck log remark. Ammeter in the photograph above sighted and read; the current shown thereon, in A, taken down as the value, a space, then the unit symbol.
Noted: 0.3 A
